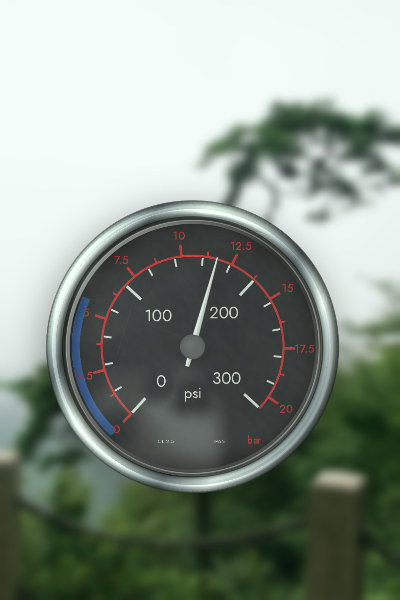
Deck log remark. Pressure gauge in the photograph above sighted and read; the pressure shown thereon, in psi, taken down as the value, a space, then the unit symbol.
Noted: 170 psi
